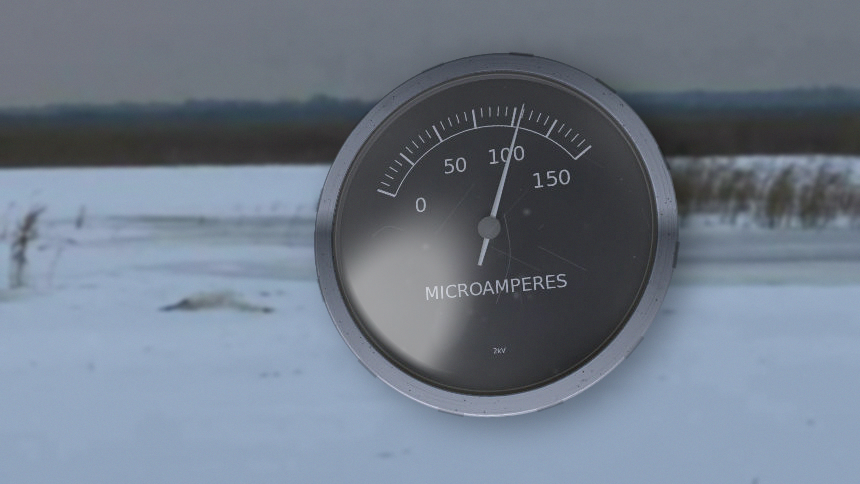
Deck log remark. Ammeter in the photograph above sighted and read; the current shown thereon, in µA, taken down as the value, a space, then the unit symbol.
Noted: 105 µA
